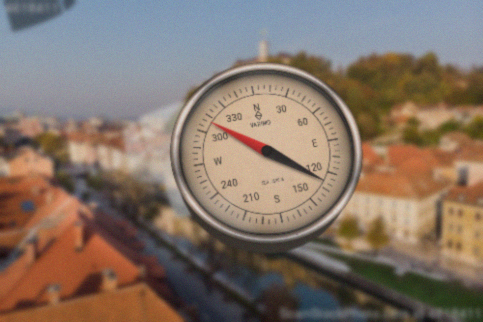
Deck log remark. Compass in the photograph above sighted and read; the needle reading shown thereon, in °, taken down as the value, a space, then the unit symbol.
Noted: 310 °
